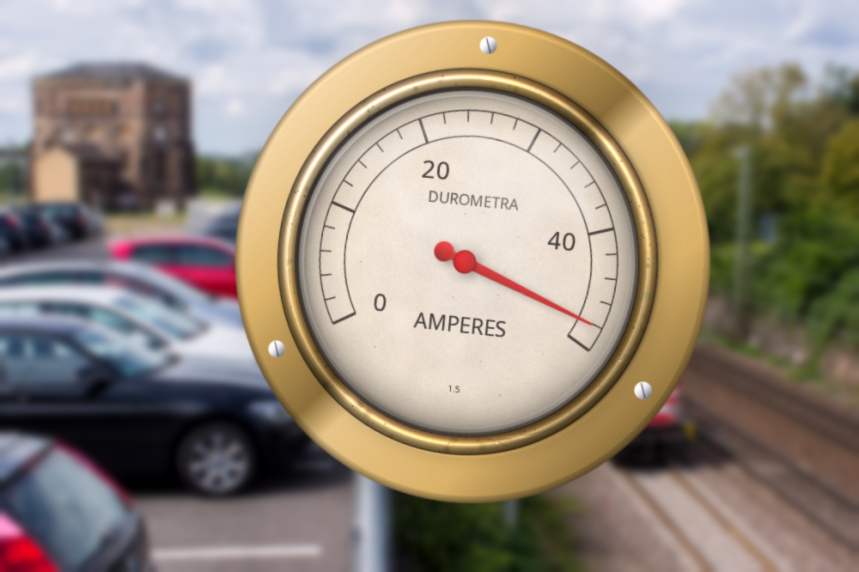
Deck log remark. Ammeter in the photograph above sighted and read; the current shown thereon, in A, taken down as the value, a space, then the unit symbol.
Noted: 48 A
